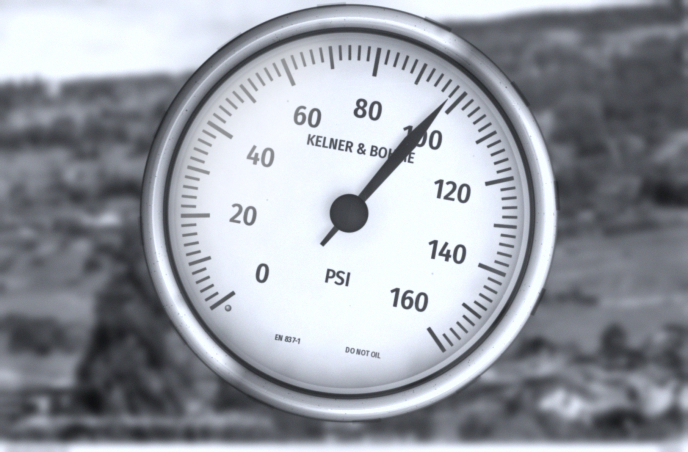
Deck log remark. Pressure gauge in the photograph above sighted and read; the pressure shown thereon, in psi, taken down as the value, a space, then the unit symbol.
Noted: 98 psi
